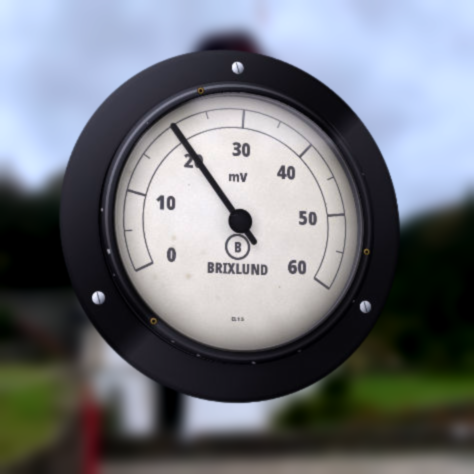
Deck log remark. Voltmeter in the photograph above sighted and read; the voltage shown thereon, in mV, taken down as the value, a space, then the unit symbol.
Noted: 20 mV
